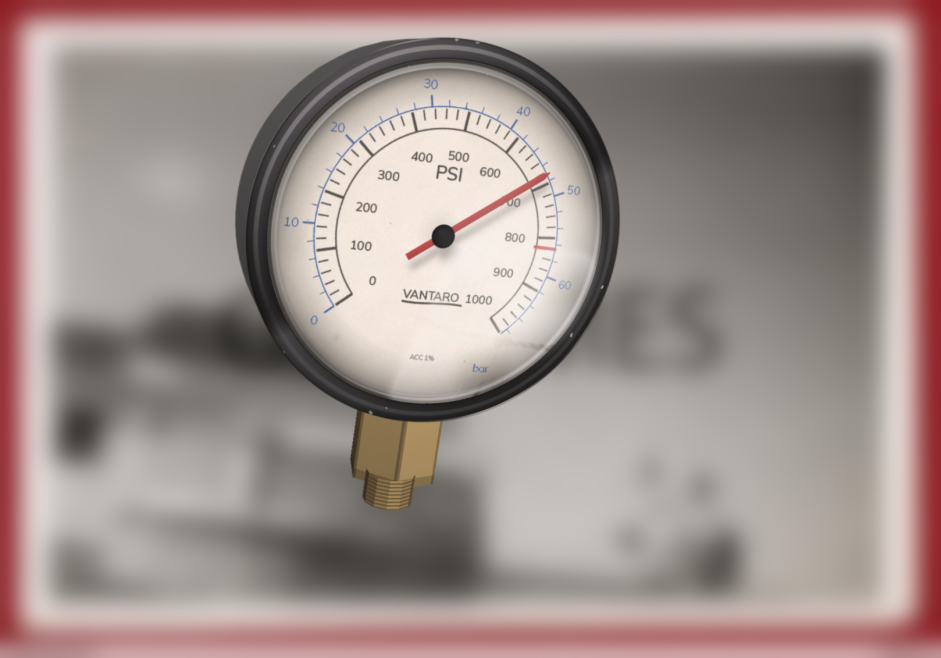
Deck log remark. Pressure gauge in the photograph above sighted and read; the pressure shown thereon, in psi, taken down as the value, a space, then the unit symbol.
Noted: 680 psi
